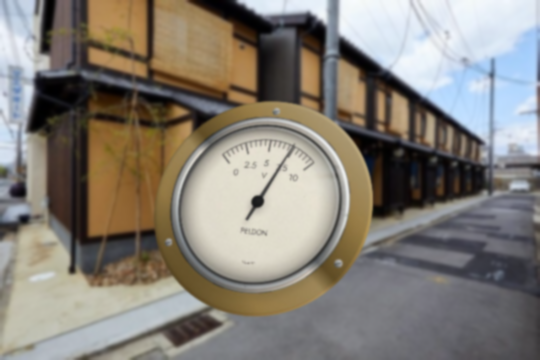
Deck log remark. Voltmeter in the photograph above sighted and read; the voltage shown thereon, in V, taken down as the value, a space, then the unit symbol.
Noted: 7.5 V
